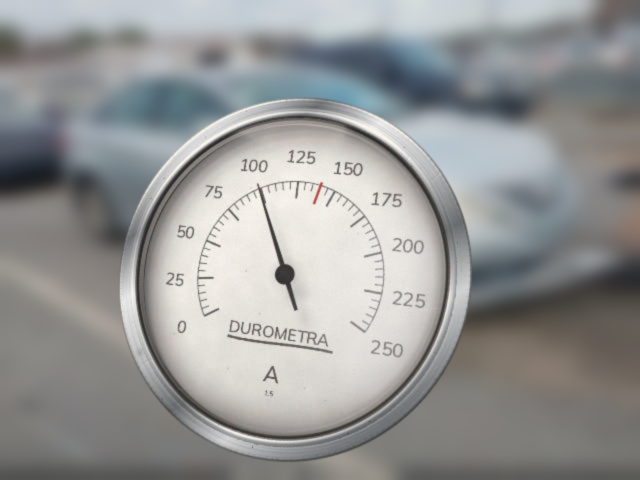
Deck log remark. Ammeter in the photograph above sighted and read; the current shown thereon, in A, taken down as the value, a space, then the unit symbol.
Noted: 100 A
